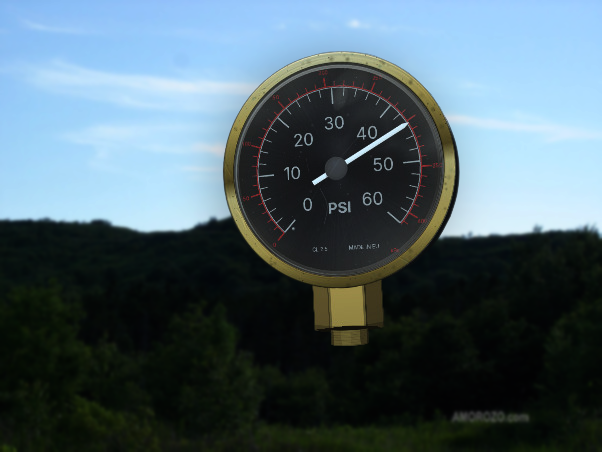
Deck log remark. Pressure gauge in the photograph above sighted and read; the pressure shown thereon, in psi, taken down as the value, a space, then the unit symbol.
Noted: 44 psi
